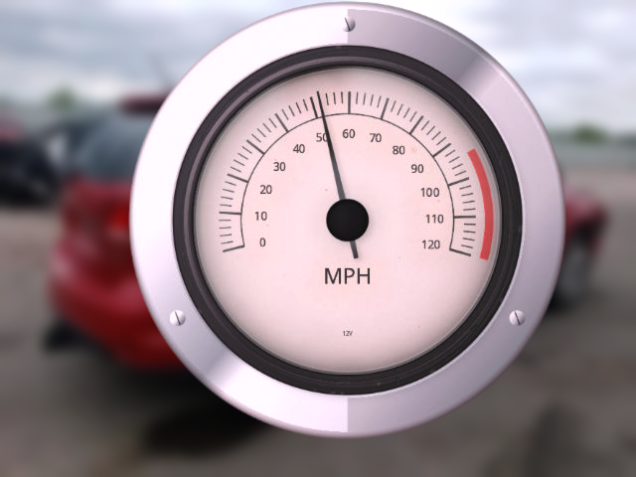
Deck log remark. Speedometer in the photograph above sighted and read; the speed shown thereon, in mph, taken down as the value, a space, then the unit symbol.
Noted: 52 mph
